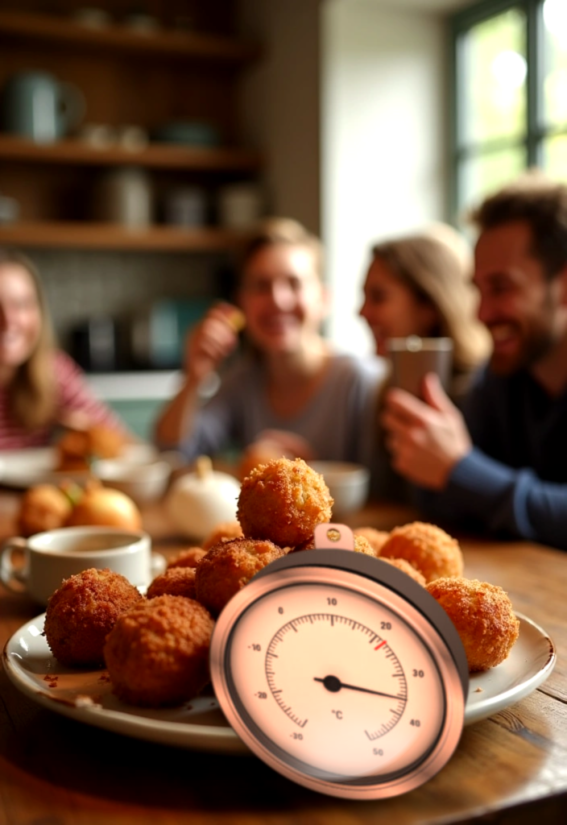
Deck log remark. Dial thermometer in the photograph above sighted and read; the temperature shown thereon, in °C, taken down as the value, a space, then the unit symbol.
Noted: 35 °C
